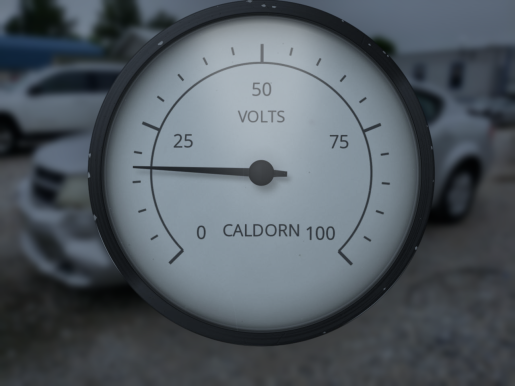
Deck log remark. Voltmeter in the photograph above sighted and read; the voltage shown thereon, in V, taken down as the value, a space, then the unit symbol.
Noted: 17.5 V
